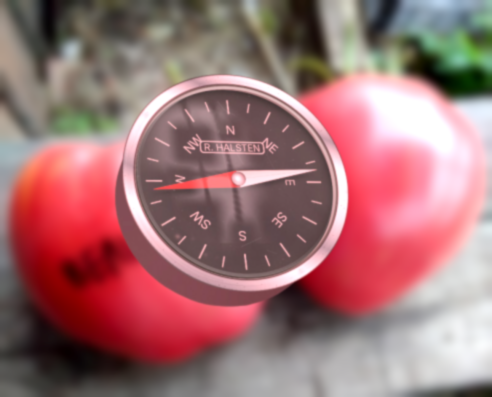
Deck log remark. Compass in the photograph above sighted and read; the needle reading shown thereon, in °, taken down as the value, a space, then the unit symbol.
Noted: 262.5 °
